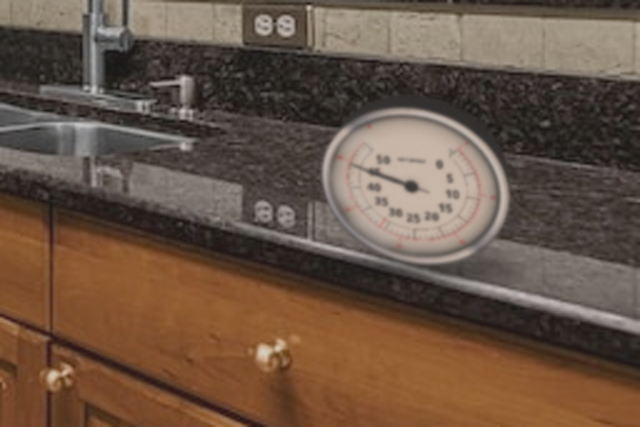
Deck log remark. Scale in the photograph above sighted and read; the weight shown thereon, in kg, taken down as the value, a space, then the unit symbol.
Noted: 45 kg
